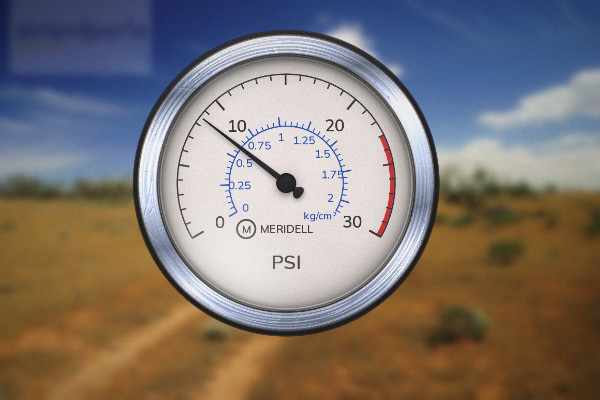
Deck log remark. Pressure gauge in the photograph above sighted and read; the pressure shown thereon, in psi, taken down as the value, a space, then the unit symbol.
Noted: 8.5 psi
